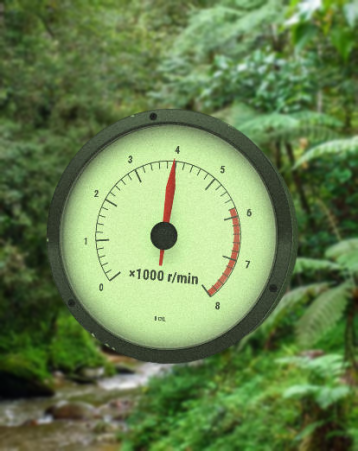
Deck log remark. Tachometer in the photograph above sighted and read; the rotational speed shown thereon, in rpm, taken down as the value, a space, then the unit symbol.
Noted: 4000 rpm
